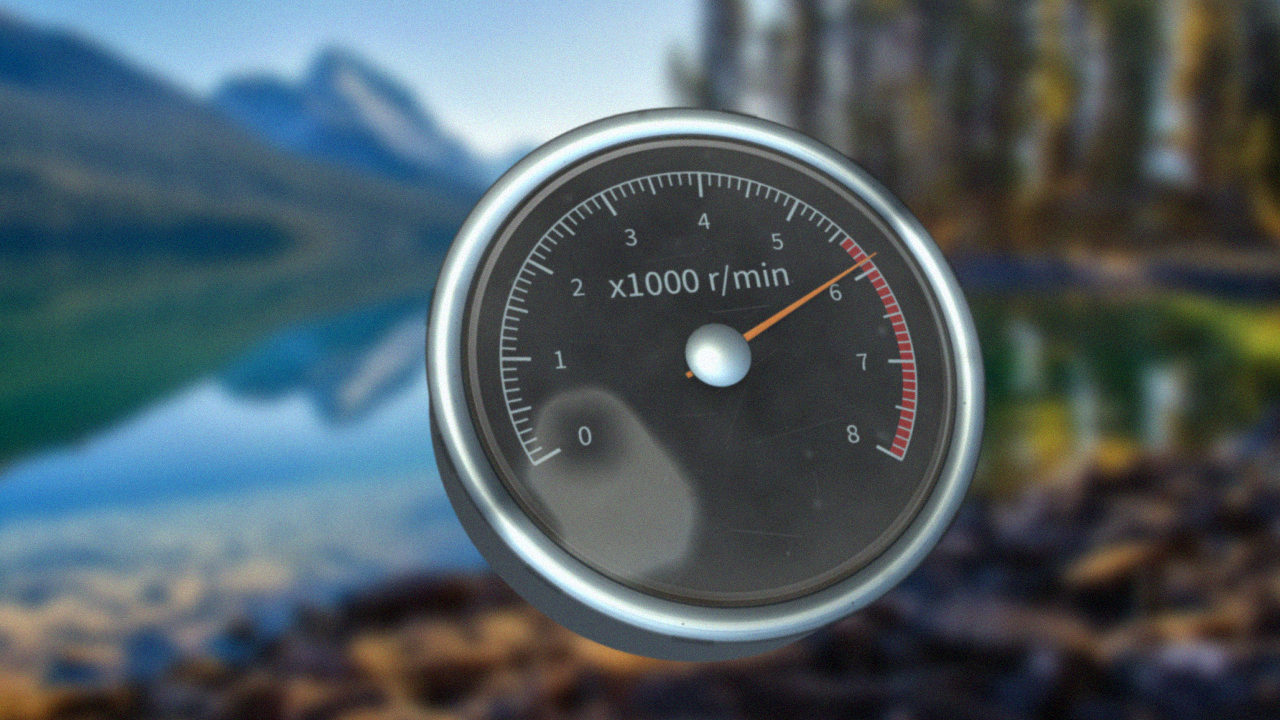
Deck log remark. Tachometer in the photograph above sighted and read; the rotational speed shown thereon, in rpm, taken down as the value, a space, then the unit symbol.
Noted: 5900 rpm
